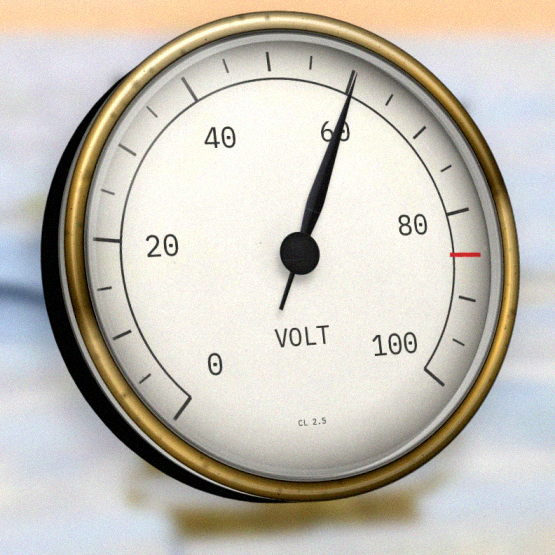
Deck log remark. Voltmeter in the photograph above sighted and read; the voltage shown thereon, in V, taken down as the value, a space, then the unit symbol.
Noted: 60 V
